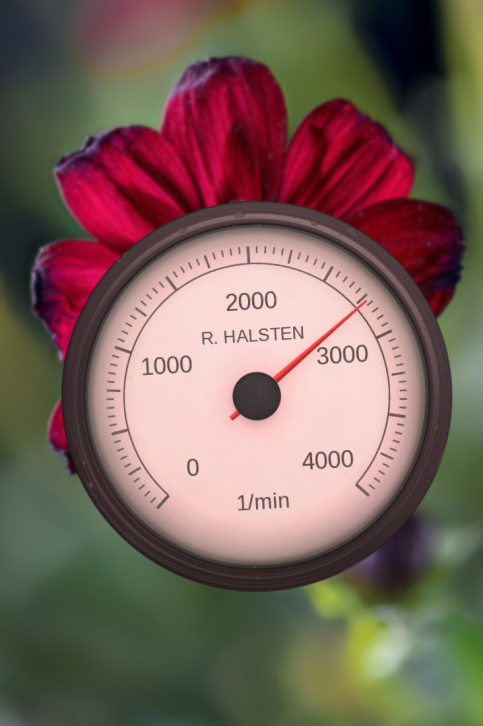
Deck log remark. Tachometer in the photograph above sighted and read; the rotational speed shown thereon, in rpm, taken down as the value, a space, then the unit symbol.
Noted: 2775 rpm
